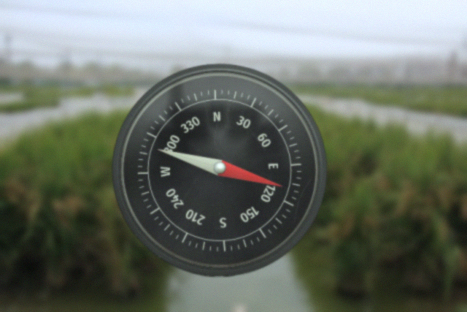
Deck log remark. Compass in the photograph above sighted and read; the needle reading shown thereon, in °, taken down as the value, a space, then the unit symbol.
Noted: 110 °
